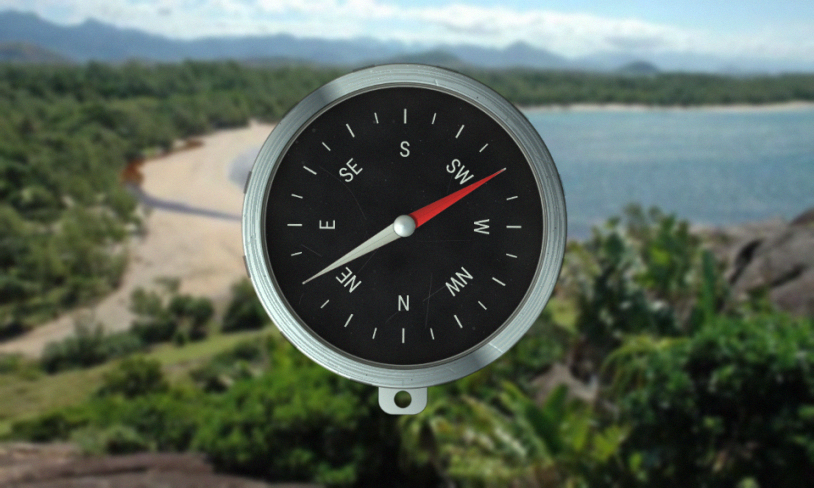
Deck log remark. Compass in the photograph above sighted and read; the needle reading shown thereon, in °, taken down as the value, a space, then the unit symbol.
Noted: 240 °
